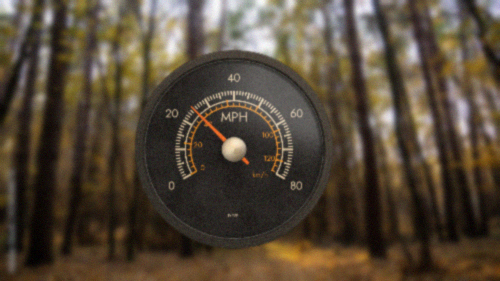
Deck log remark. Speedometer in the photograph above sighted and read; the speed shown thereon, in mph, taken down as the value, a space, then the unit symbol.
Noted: 25 mph
